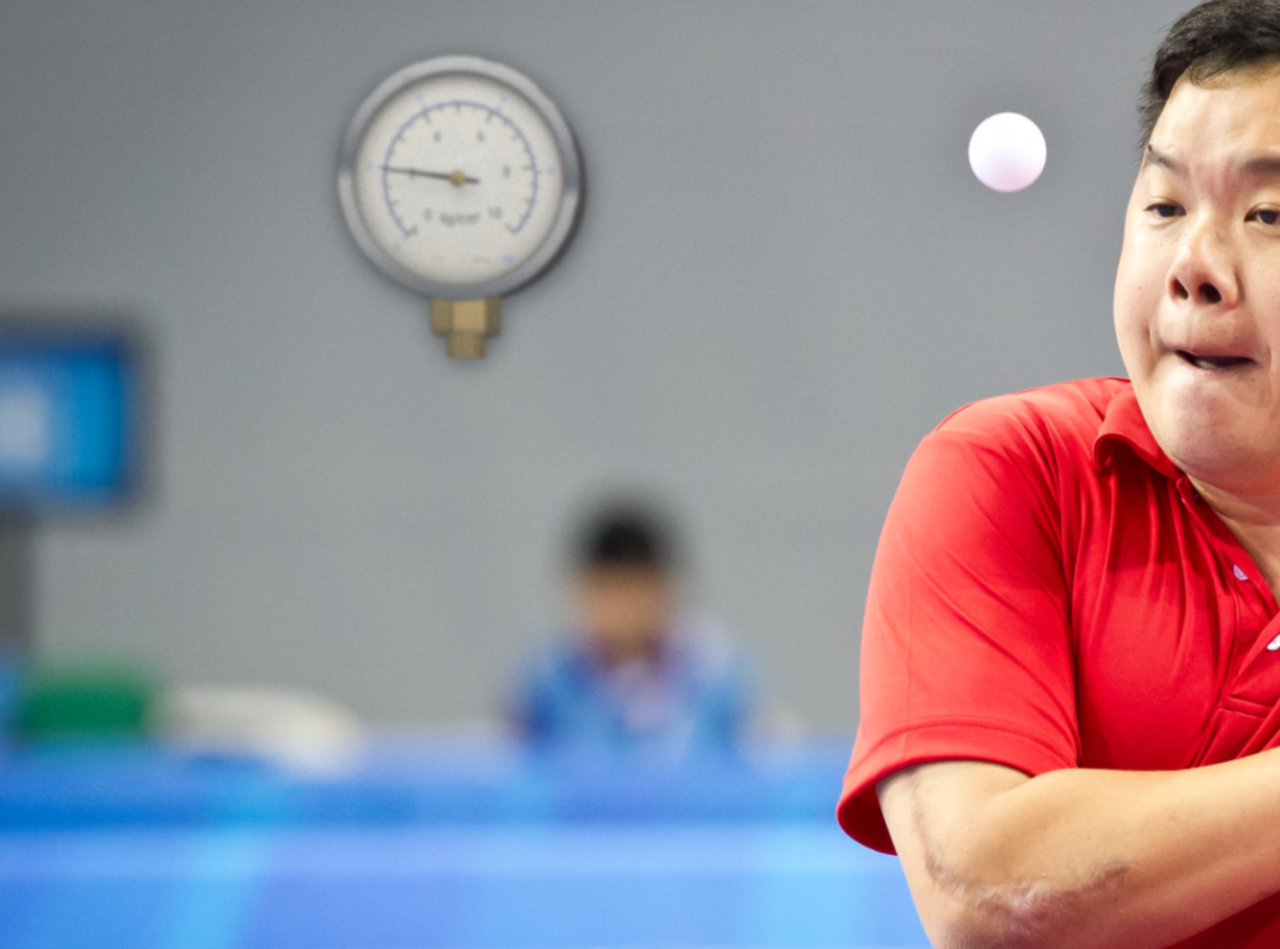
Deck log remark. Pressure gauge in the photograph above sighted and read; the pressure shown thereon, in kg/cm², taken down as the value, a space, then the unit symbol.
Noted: 2 kg/cm²
